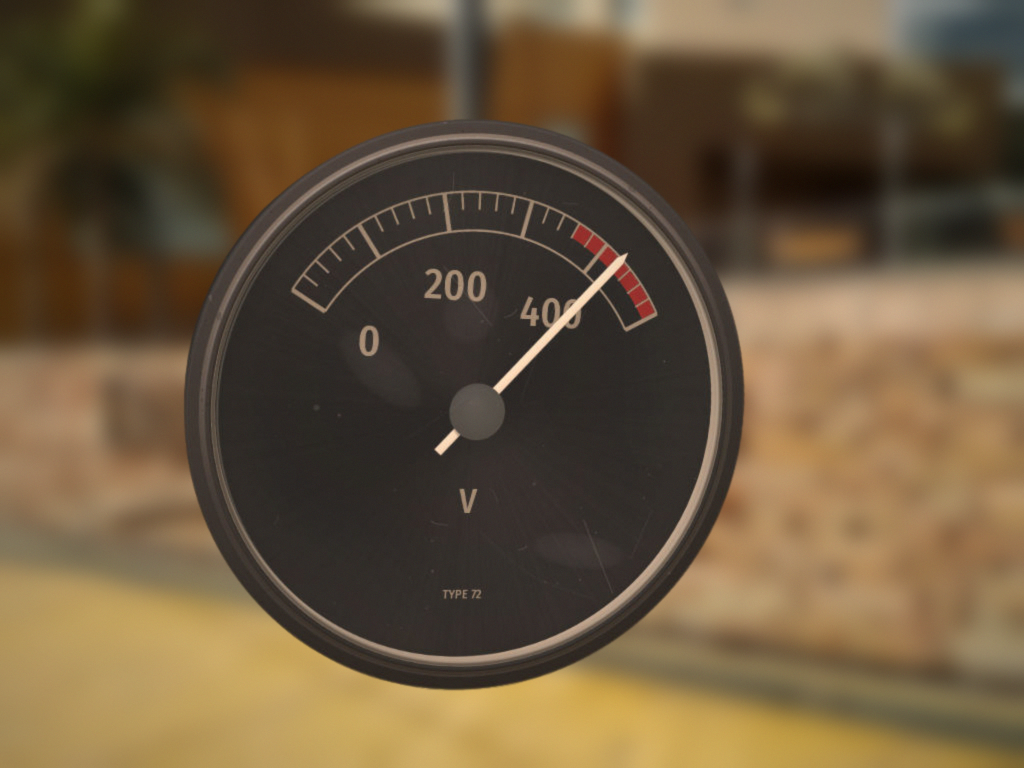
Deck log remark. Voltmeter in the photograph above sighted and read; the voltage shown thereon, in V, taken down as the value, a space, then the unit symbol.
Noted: 420 V
